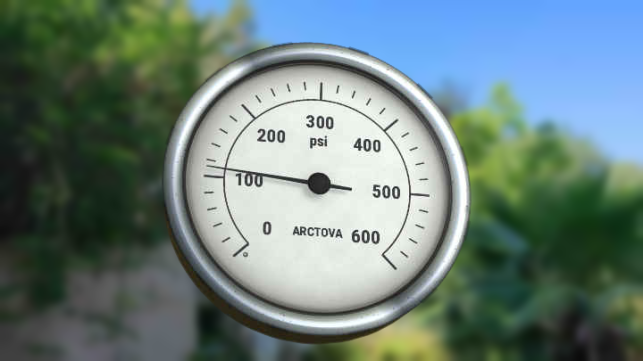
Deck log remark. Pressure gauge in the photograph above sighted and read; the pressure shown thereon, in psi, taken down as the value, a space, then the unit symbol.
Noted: 110 psi
